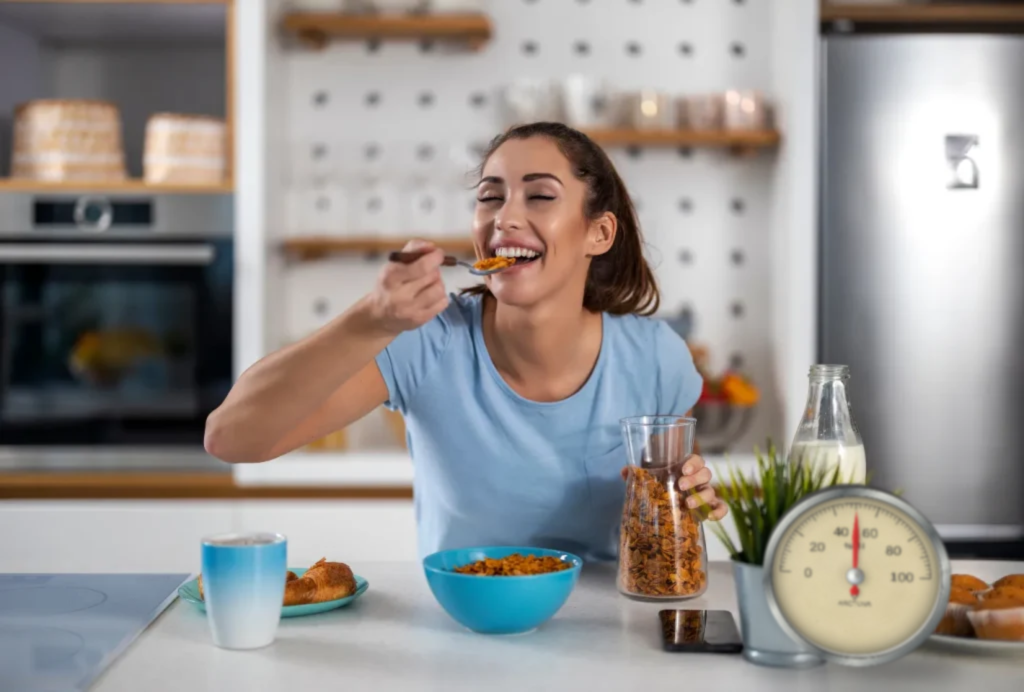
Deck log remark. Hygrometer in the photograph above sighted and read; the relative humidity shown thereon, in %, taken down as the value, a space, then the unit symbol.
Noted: 50 %
